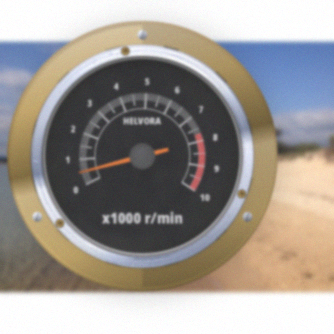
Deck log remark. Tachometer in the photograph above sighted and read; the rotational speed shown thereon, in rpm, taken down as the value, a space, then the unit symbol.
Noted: 500 rpm
